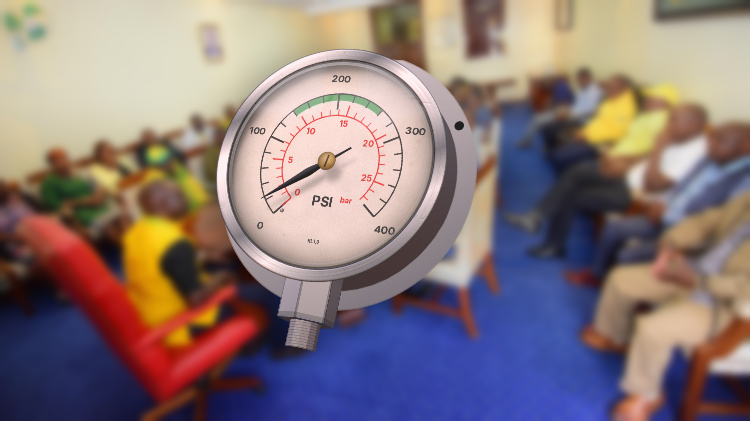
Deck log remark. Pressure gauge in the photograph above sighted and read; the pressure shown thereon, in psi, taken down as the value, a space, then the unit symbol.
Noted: 20 psi
